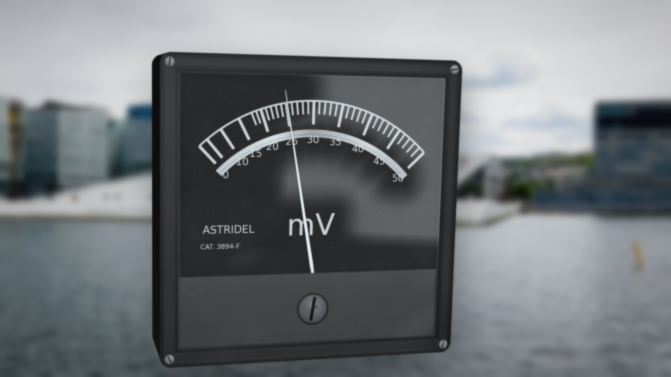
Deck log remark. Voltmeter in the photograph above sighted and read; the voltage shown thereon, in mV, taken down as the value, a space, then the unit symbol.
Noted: 25 mV
